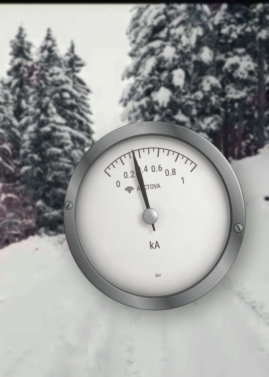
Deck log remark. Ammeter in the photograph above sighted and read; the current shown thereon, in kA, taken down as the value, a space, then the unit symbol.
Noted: 0.35 kA
